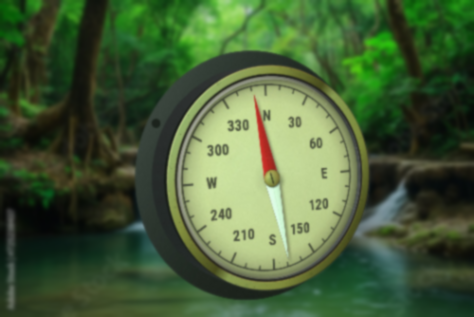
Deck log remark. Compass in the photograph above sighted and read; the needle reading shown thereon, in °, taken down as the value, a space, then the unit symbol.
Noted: 350 °
